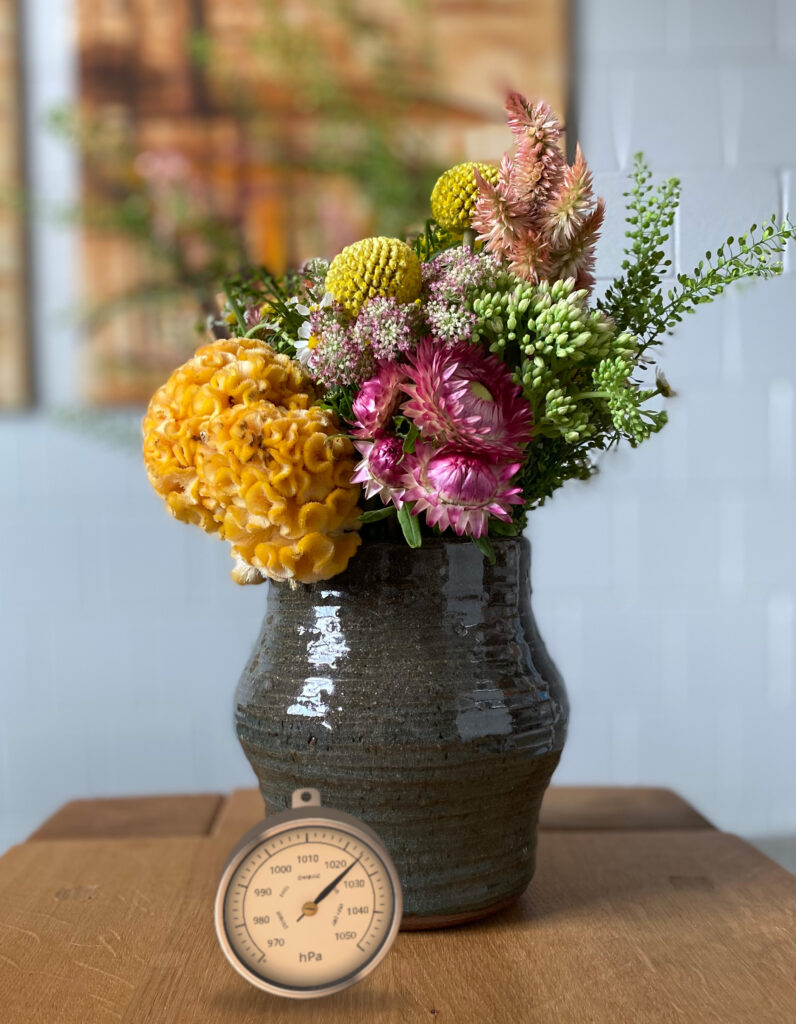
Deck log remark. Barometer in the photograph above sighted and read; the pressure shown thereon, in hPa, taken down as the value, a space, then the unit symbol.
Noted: 1024 hPa
